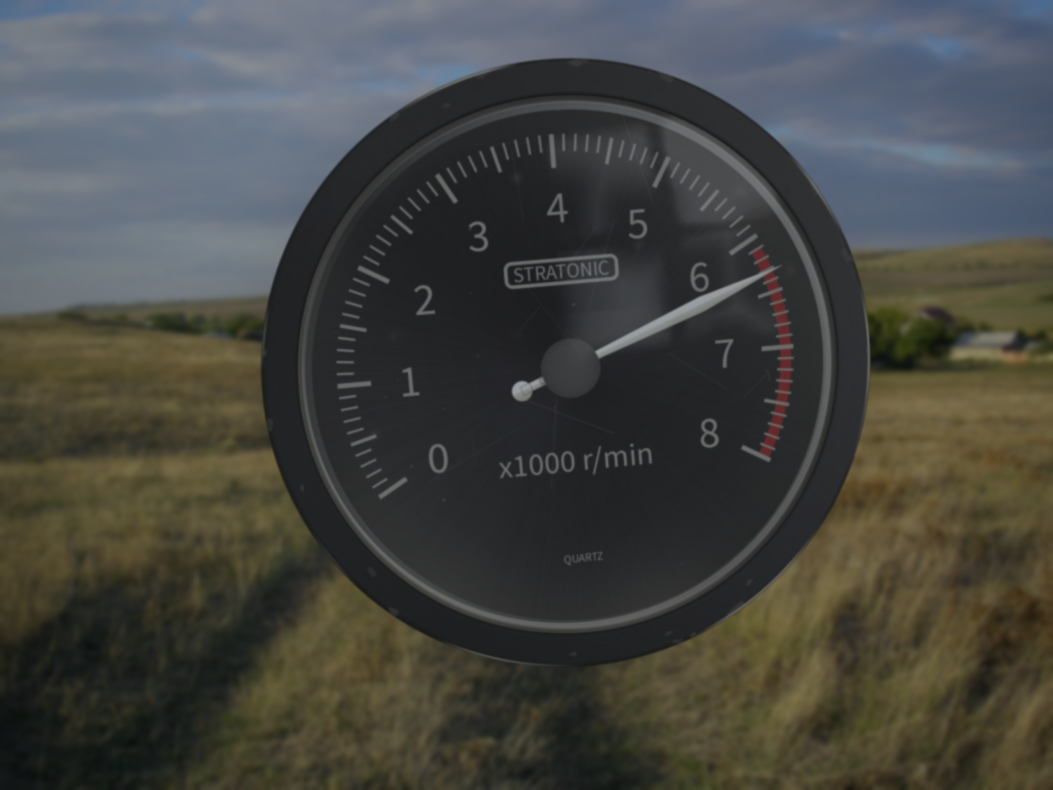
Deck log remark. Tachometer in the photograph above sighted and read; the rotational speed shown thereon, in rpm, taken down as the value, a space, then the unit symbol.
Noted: 6300 rpm
